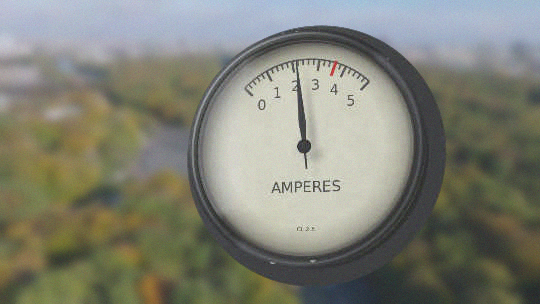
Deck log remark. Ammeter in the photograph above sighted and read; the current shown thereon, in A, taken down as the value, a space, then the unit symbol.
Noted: 2.2 A
